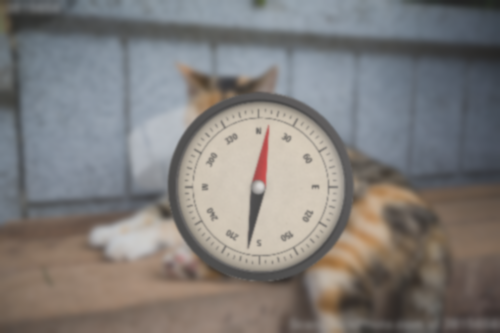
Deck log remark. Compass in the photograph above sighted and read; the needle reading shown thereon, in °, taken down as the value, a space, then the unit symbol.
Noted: 10 °
